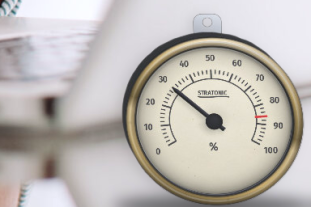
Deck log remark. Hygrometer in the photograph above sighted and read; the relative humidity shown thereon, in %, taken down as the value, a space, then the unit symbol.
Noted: 30 %
